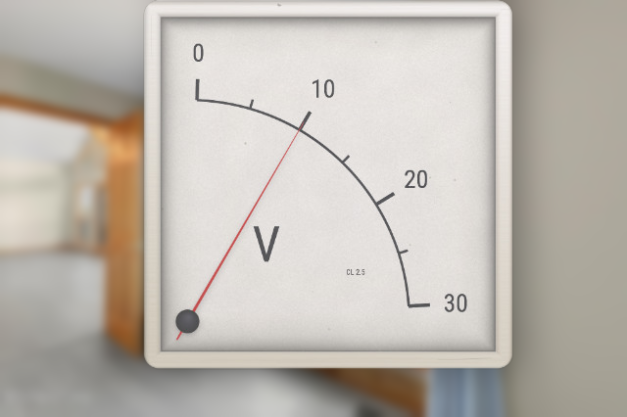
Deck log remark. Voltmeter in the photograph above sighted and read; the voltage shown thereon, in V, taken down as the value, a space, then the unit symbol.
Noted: 10 V
